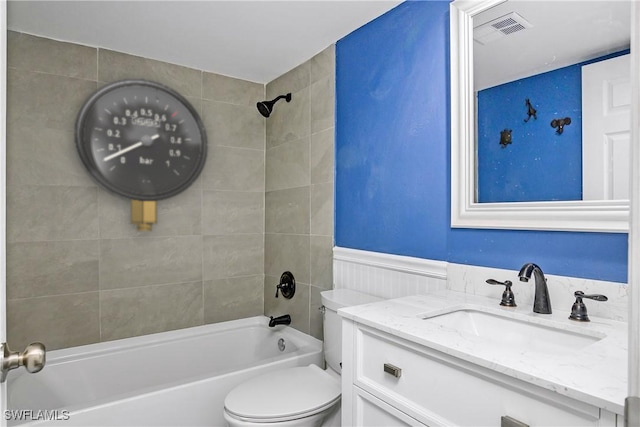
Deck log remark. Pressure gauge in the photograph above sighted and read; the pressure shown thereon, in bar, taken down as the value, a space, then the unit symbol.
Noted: 0.05 bar
